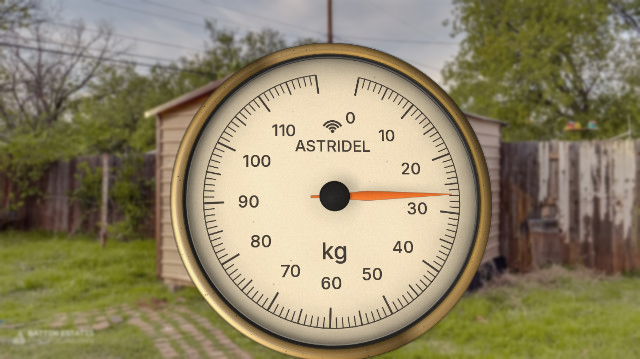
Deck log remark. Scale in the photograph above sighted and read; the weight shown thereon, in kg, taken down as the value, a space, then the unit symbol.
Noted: 27 kg
